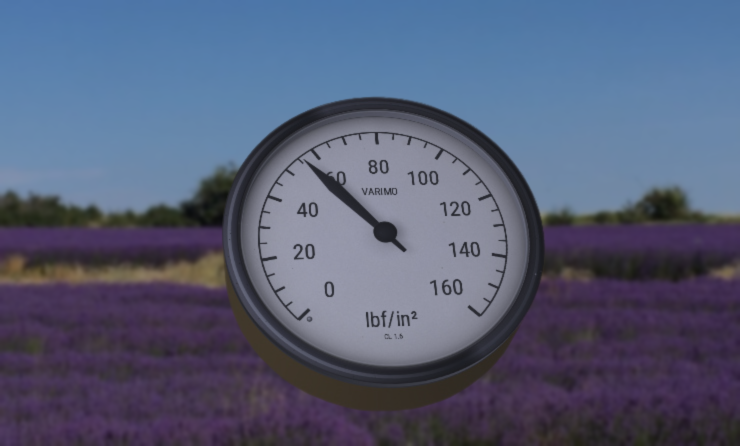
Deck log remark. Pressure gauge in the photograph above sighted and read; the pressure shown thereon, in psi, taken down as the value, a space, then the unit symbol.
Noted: 55 psi
